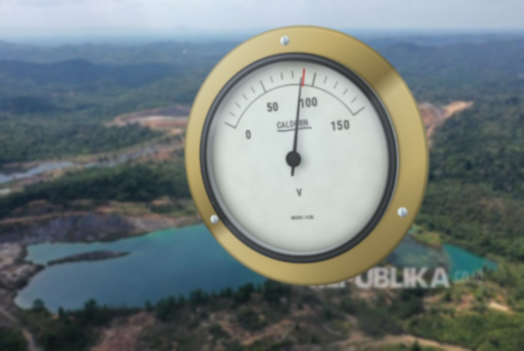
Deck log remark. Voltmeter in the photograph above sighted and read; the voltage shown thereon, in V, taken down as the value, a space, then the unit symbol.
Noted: 90 V
